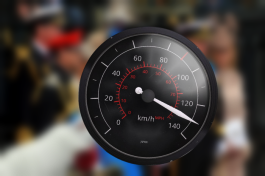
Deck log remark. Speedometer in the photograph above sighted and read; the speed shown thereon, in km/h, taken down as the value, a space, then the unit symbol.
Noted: 130 km/h
